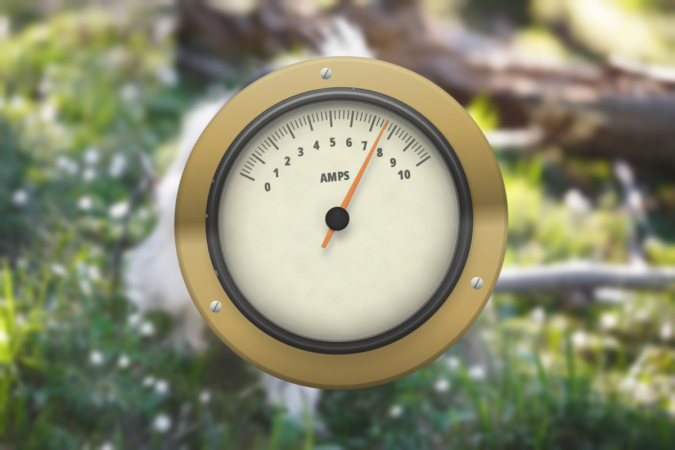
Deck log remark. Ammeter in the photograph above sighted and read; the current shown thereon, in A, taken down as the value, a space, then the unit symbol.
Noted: 7.6 A
